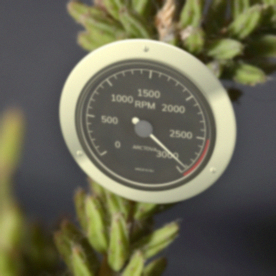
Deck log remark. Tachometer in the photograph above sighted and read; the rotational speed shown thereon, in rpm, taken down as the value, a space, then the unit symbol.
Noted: 2900 rpm
